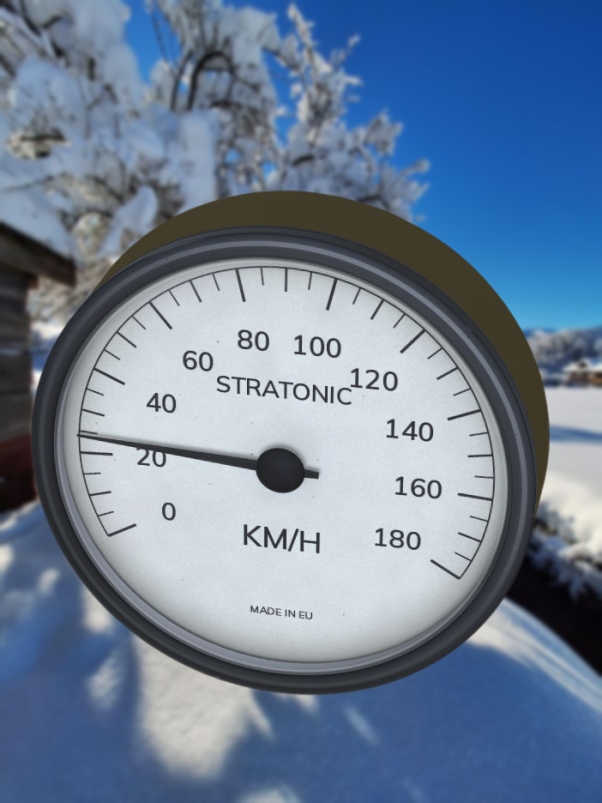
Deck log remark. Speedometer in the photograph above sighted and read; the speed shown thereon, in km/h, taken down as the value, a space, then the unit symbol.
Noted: 25 km/h
